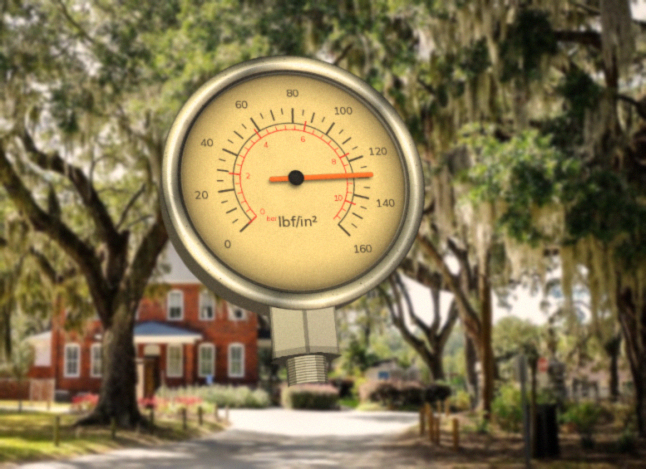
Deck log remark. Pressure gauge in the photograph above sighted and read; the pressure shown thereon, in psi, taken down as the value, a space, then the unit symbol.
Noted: 130 psi
